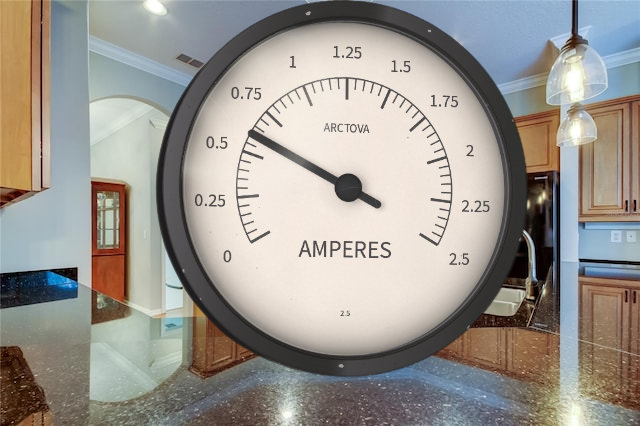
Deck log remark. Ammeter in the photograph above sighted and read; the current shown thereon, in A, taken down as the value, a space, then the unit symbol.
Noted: 0.6 A
